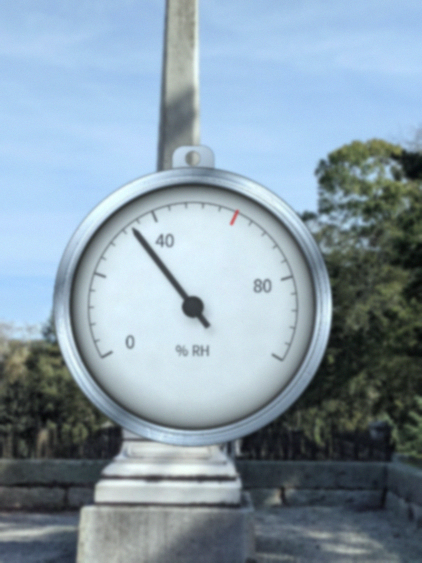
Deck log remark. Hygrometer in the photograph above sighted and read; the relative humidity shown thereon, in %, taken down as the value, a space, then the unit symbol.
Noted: 34 %
